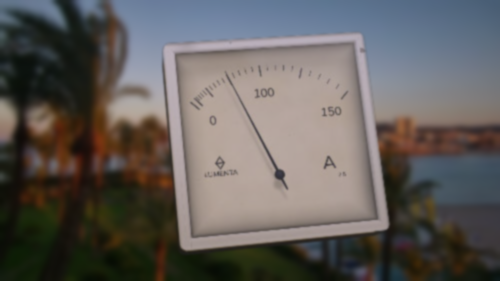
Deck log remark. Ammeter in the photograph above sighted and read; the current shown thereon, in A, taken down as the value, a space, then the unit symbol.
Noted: 75 A
